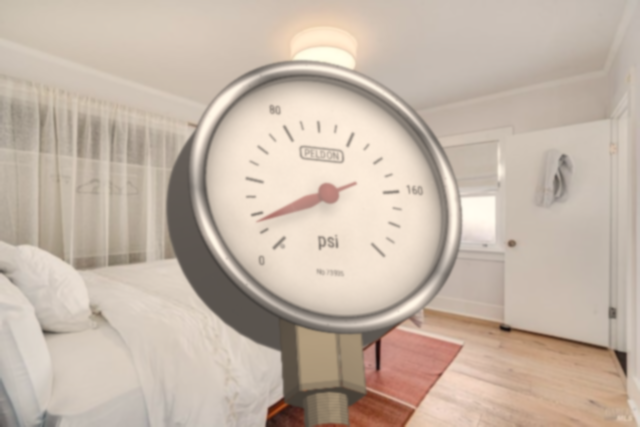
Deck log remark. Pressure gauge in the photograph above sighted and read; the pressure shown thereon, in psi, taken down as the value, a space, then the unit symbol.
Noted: 15 psi
